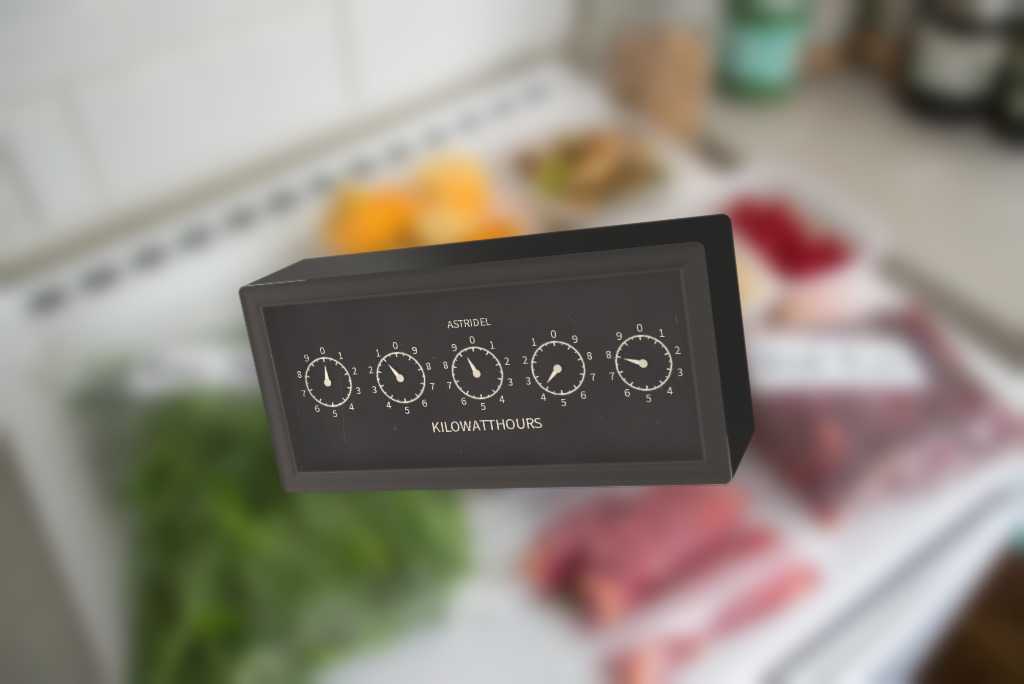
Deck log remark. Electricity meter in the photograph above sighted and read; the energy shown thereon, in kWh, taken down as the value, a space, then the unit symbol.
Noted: 938 kWh
